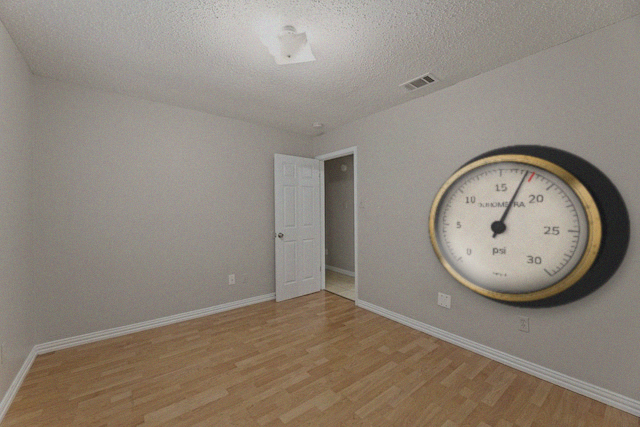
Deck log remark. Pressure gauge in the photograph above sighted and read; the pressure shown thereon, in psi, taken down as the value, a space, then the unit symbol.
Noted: 17.5 psi
